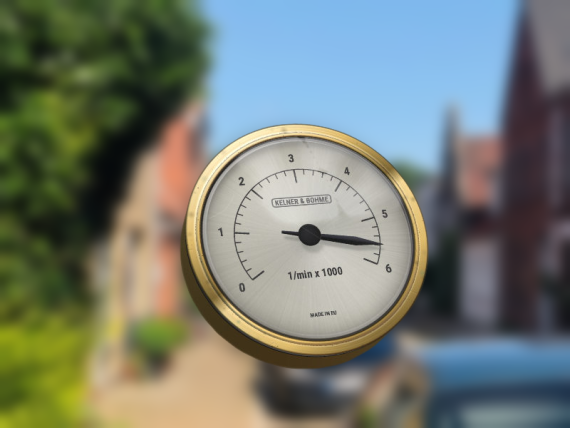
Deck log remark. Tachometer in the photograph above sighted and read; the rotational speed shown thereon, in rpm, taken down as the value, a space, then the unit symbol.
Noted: 5600 rpm
